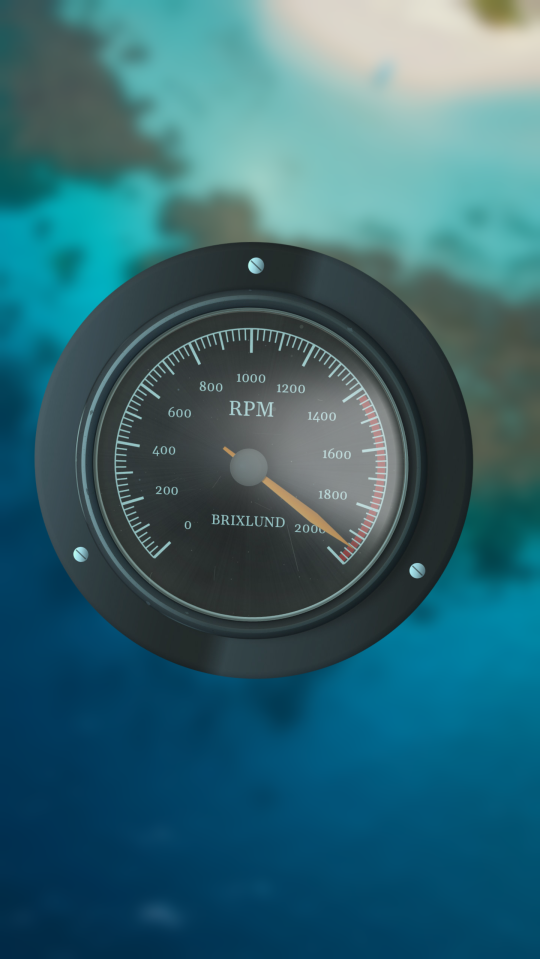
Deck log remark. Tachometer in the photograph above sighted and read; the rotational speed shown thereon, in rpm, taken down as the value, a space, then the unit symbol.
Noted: 1940 rpm
